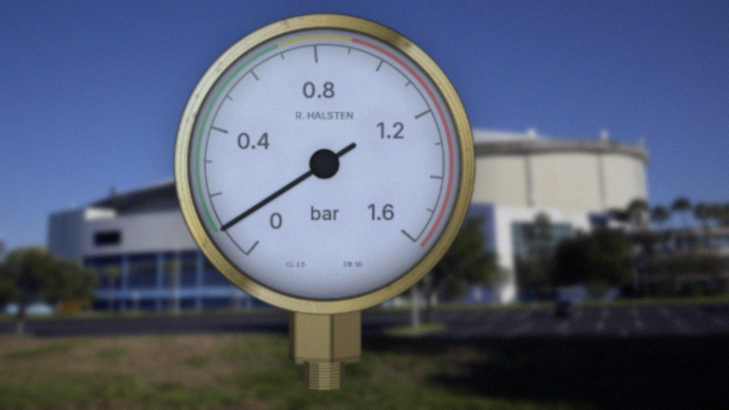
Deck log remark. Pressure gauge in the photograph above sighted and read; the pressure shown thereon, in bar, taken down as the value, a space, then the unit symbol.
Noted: 0.1 bar
